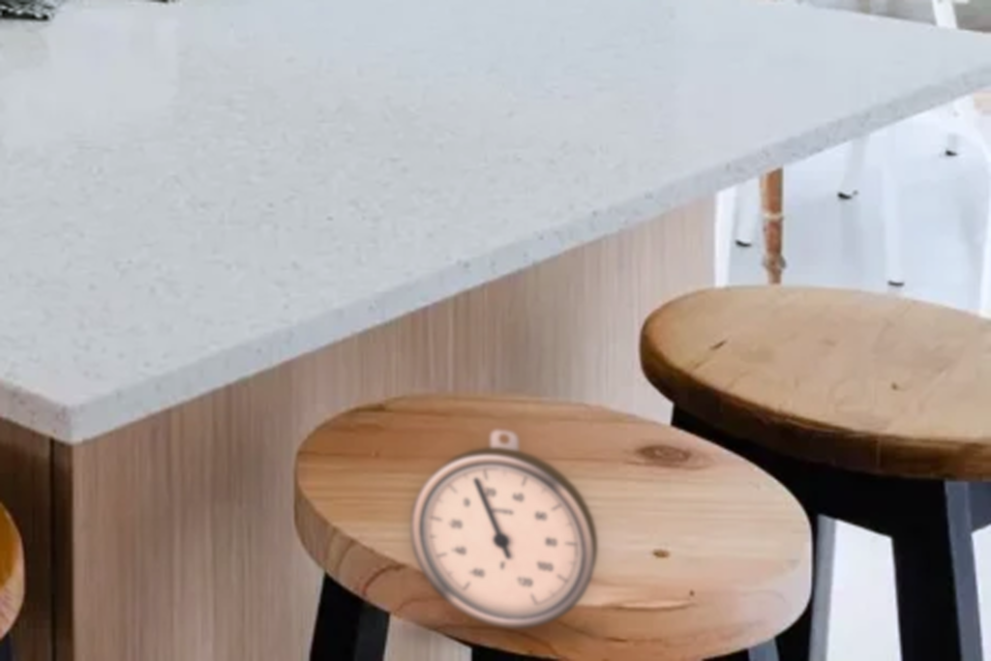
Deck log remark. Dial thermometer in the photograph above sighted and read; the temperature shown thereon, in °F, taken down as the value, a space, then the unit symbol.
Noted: 15 °F
